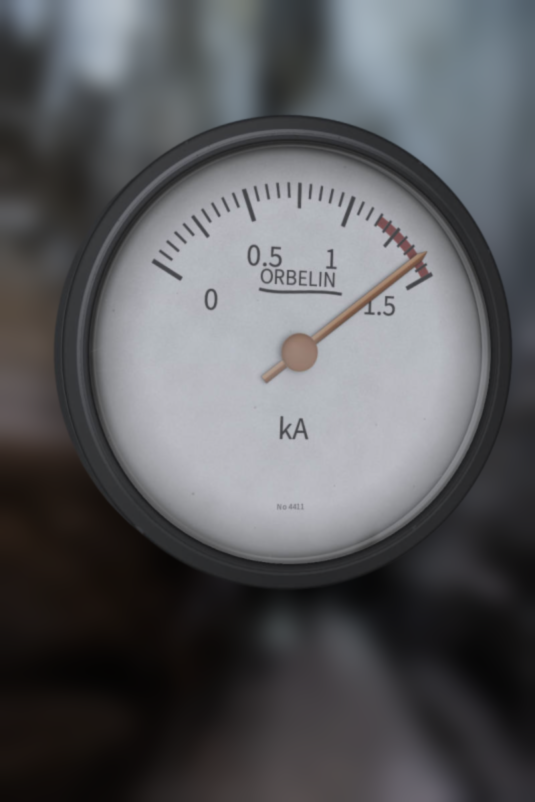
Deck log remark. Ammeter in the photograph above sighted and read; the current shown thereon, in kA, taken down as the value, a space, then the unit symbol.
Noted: 1.4 kA
